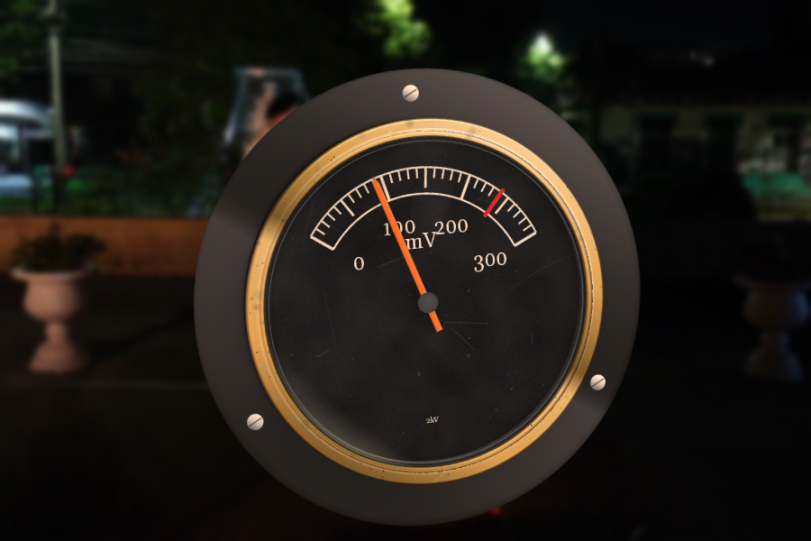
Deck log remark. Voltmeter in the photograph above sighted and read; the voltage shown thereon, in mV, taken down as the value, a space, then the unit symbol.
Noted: 90 mV
